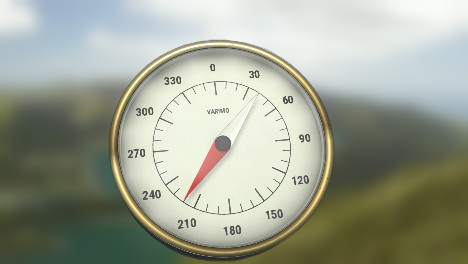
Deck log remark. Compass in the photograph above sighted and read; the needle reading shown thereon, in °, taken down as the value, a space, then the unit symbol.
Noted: 220 °
